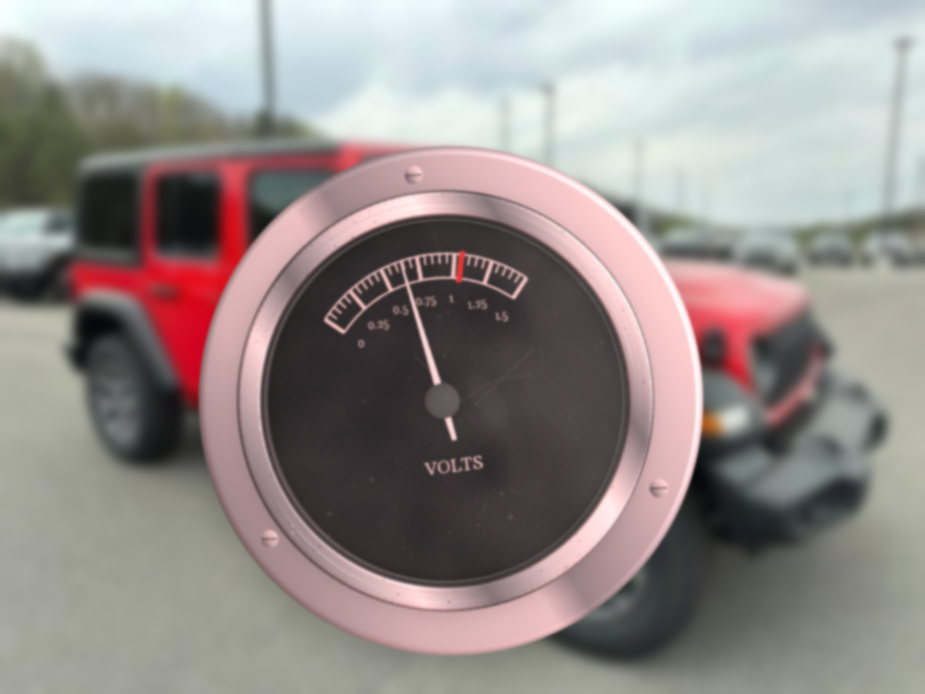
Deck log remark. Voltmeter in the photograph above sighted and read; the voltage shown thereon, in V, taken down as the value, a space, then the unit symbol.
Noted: 0.65 V
